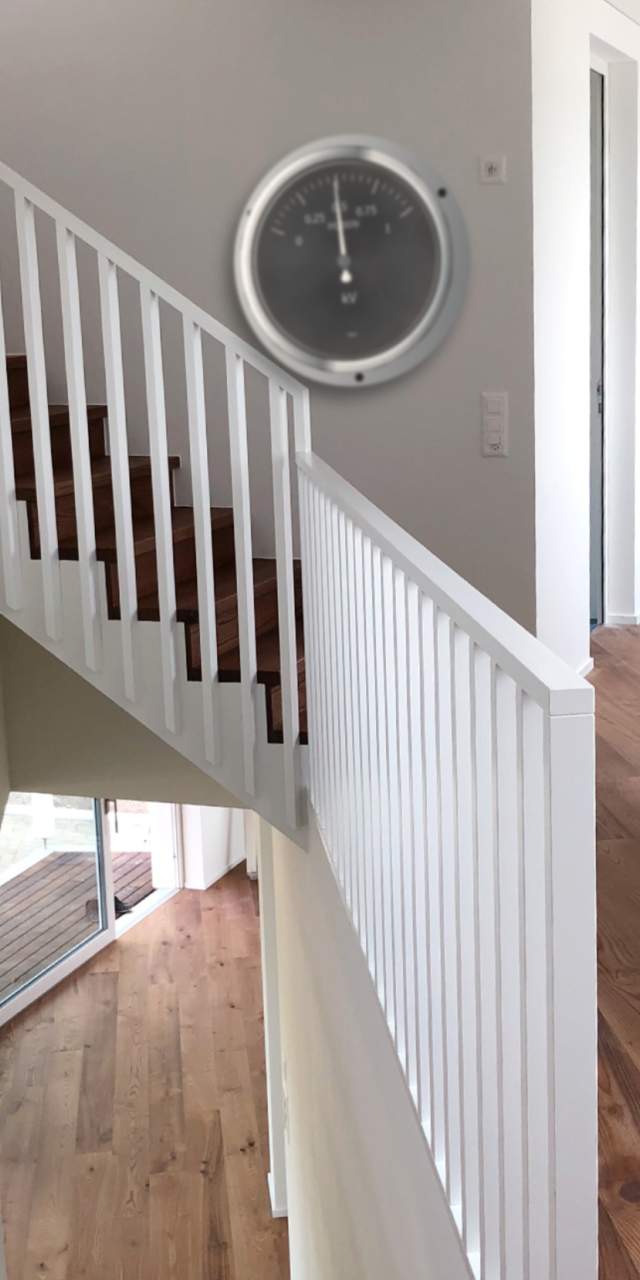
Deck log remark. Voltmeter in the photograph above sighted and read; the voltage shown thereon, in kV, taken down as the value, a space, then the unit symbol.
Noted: 0.5 kV
